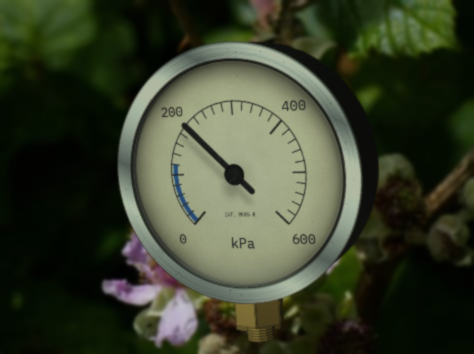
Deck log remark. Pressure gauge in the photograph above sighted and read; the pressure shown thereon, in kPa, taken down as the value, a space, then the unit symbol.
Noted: 200 kPa
